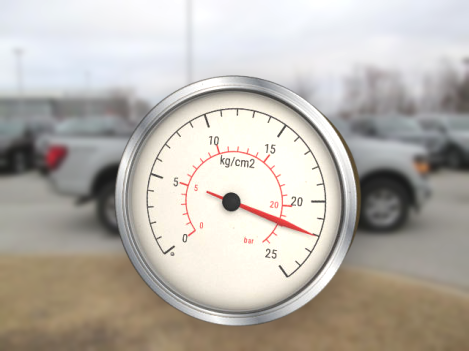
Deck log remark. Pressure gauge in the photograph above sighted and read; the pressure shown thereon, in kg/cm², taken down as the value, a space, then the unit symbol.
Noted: 22 kg/cm²
